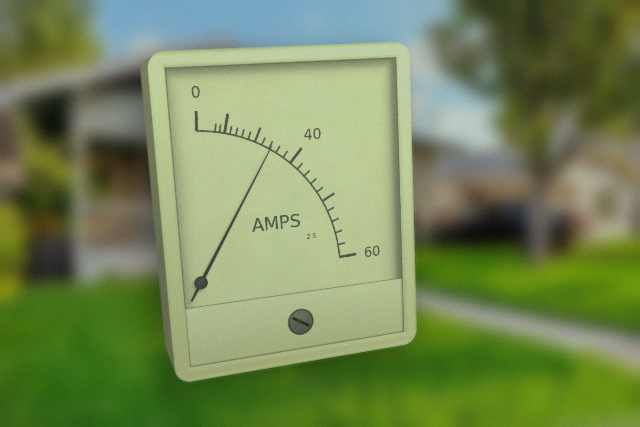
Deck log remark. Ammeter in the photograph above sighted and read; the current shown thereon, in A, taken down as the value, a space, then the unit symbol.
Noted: 34 A
